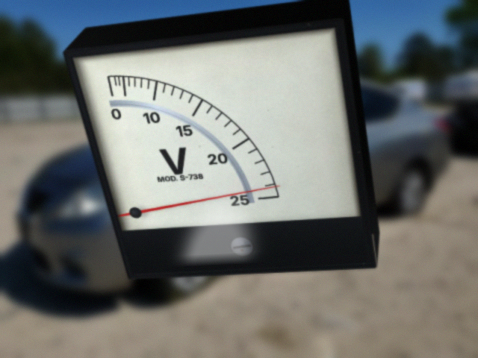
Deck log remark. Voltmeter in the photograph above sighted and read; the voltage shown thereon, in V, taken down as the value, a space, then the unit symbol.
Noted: 24 V
